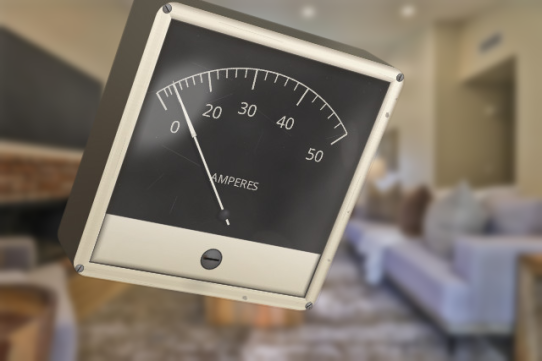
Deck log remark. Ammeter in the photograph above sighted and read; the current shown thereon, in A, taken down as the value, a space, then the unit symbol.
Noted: 10 A
